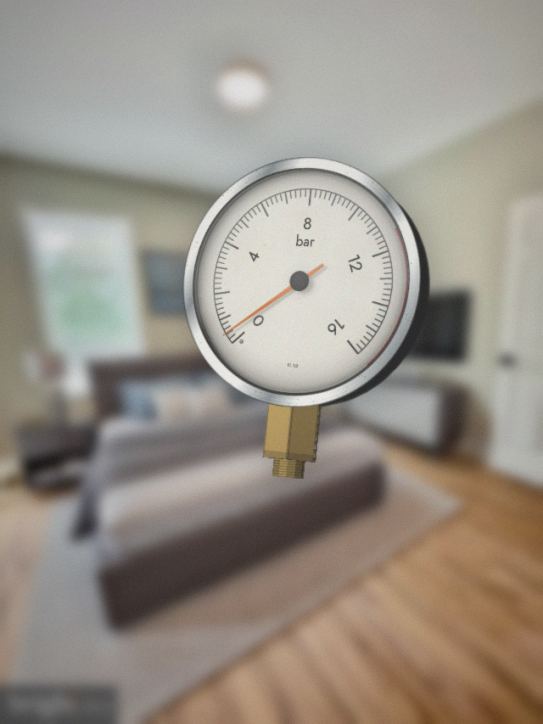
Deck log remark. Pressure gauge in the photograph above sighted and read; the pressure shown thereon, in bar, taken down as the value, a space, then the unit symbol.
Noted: 0.4 bar
